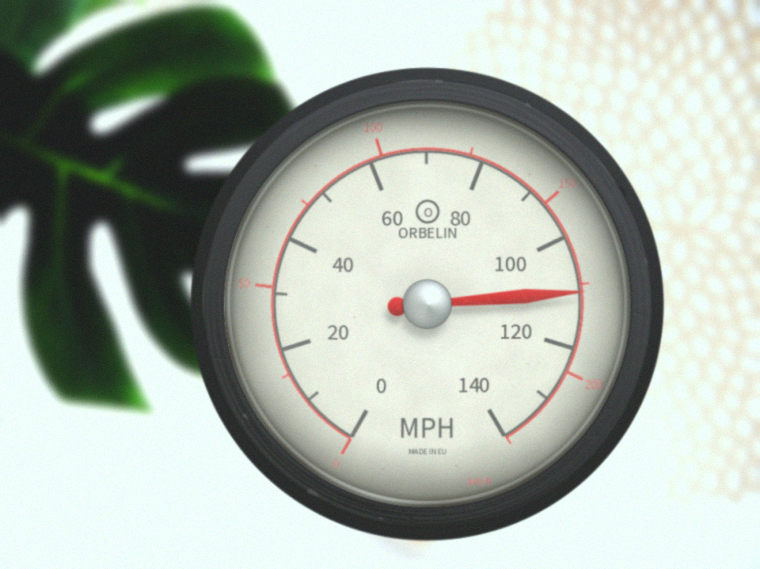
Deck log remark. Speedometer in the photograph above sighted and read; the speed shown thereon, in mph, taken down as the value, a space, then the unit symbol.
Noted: 110 mph
